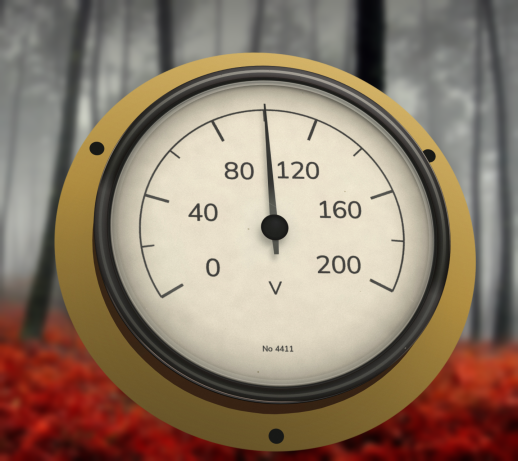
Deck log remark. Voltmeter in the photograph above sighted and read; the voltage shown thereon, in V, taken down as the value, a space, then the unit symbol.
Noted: 100 V
